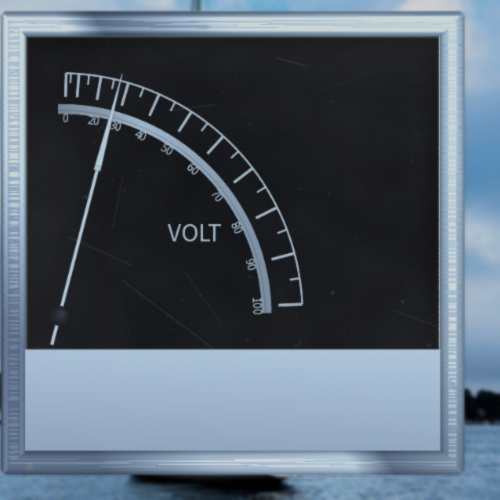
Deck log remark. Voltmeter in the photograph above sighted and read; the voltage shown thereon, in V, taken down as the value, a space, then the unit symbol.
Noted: 27.5 V
